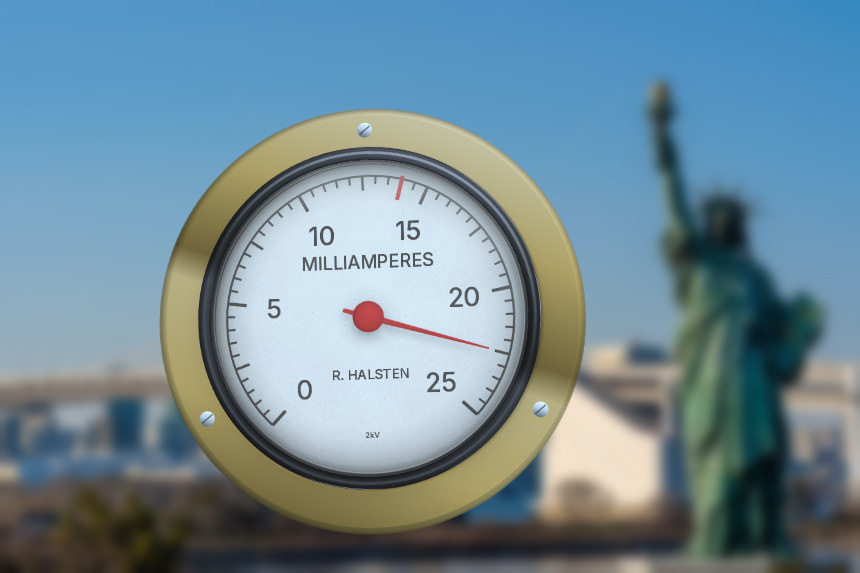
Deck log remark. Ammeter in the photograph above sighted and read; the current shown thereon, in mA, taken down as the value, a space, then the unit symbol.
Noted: 22.5 mA
